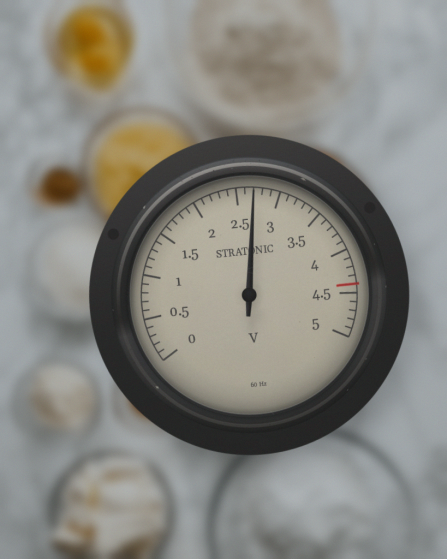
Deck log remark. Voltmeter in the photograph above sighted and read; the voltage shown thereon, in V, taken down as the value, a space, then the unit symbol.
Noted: 2.7 V
